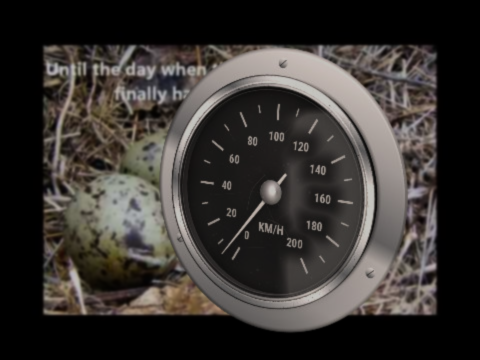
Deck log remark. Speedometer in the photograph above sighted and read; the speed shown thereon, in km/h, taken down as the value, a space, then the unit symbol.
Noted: 5 km/h
